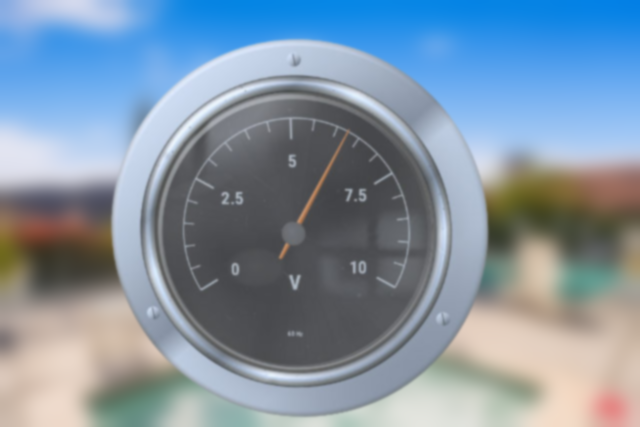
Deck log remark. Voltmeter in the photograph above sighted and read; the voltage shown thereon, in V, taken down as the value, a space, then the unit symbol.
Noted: 6.25 V
